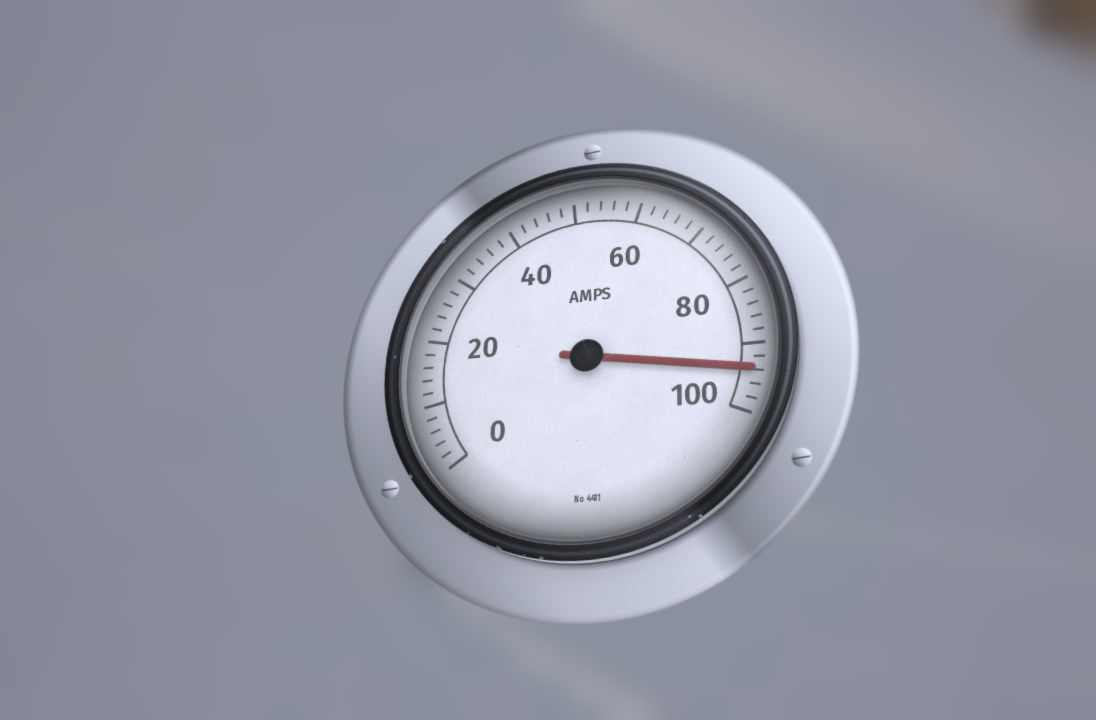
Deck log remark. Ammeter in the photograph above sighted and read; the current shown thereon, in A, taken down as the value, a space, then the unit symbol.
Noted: 94 A
